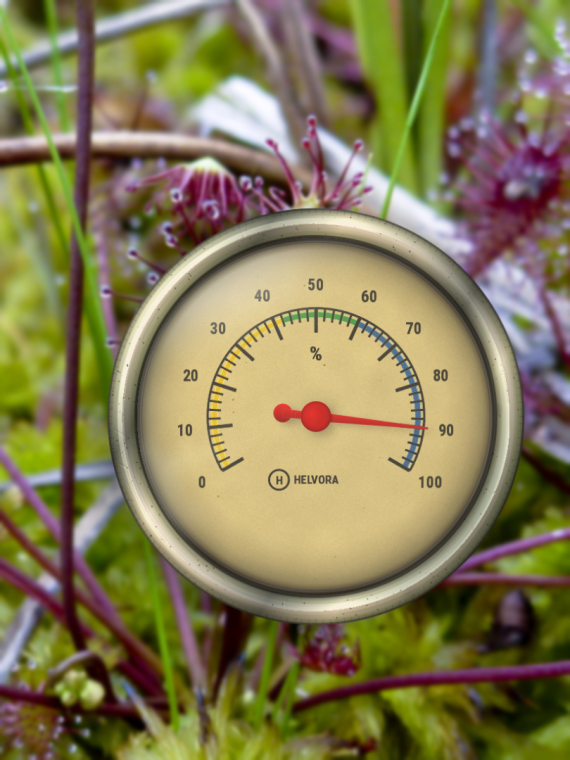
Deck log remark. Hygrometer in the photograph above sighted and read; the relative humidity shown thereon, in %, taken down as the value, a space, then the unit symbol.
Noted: 90 %
